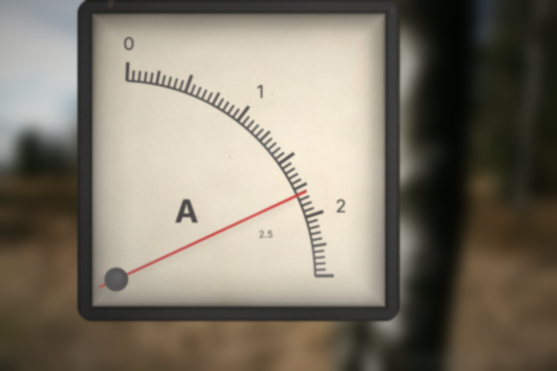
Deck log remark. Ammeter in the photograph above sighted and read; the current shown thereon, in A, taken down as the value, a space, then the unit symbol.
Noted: 1.8 A
